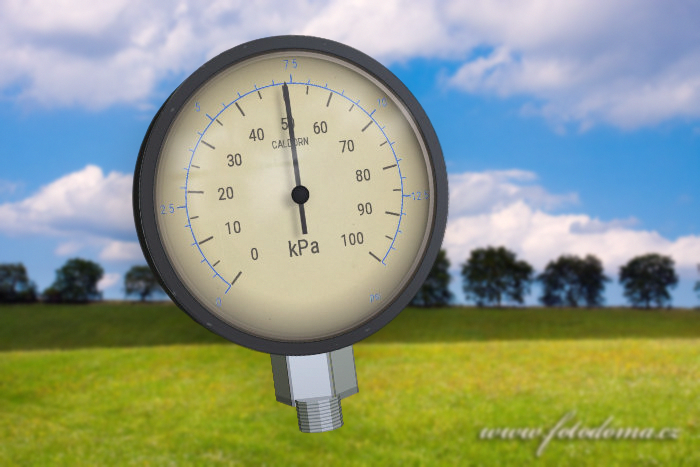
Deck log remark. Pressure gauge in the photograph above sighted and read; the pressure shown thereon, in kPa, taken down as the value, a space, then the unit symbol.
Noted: 50 kPa
